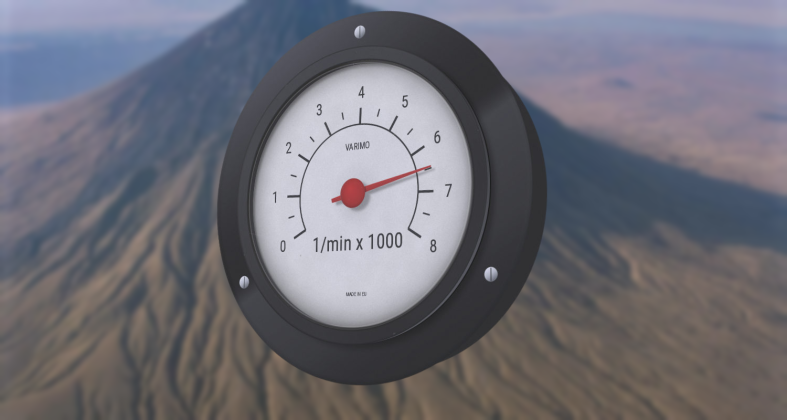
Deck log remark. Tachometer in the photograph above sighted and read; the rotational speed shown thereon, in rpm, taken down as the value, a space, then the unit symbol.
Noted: 6500 rpm
